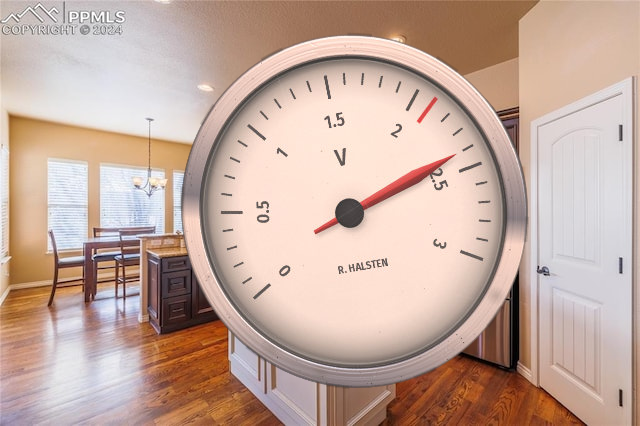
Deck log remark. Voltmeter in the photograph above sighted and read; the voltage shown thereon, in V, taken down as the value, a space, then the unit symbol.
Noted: 2.4 V
